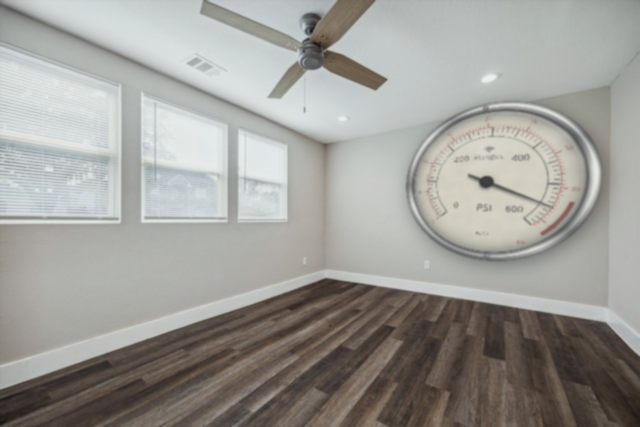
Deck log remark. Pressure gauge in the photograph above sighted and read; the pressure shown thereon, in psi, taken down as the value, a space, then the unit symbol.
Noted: 550 psi
